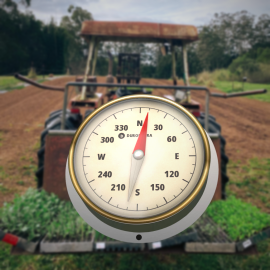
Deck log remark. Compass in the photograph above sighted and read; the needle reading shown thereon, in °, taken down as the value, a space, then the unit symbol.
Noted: 10 °
